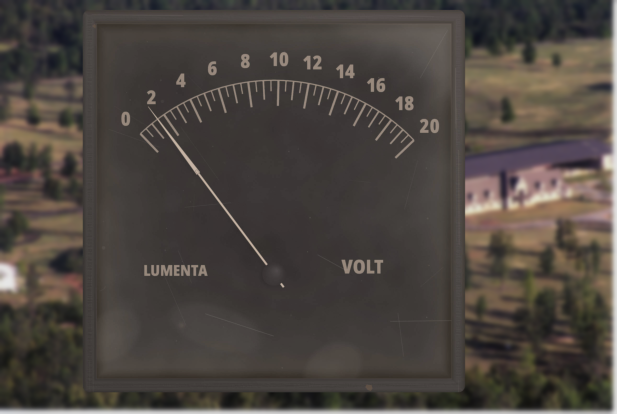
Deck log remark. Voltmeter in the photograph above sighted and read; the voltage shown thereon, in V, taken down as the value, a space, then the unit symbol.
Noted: 1.5 V
